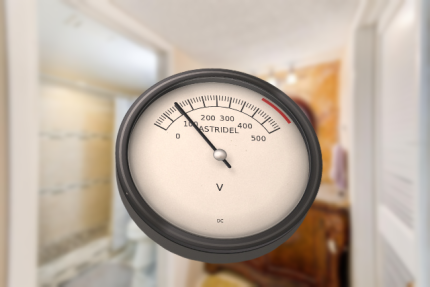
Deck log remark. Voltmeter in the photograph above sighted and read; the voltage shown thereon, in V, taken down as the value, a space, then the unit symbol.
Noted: 100 V
